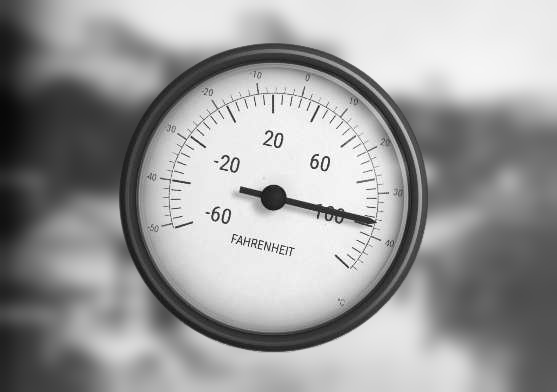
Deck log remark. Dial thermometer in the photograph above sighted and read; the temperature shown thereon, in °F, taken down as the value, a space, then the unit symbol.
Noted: 98 °F
